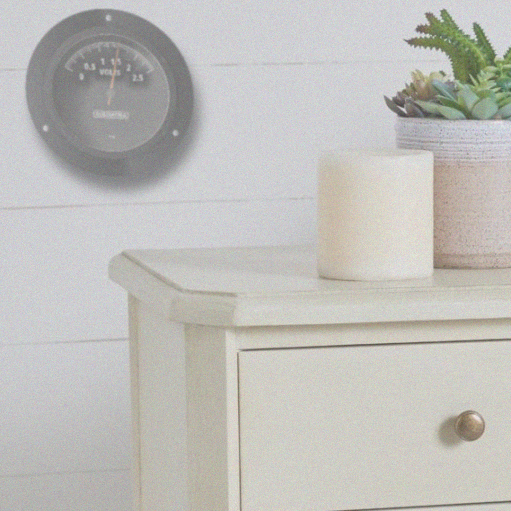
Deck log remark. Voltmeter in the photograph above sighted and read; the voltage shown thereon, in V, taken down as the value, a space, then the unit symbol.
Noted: 1.5 V
